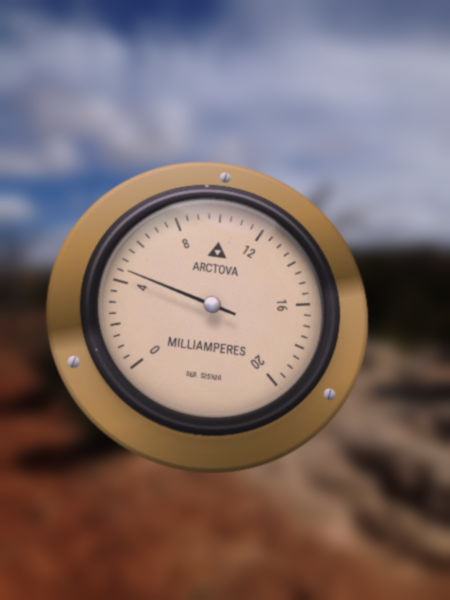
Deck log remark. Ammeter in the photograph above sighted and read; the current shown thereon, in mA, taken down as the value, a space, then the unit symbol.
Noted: 4.5 mA
